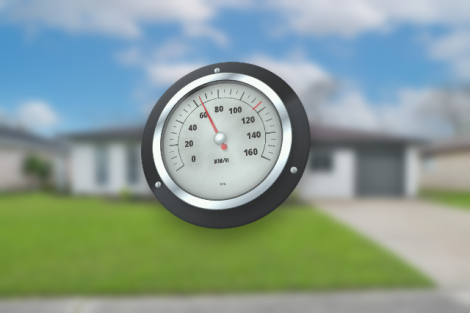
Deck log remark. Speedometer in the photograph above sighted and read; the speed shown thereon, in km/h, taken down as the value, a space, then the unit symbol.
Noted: 65 km/h
